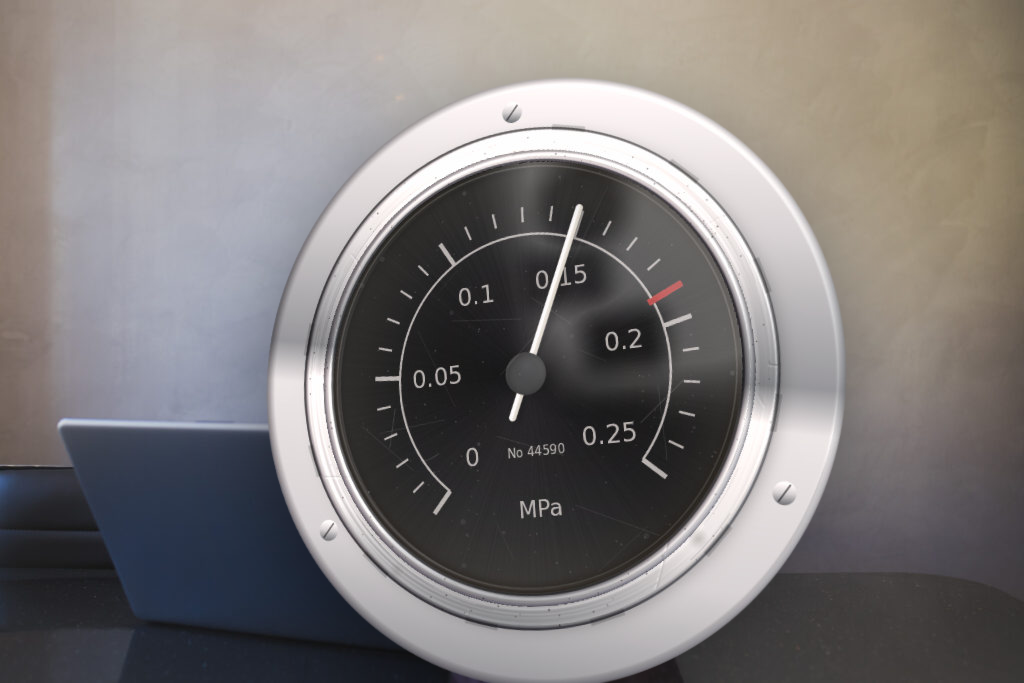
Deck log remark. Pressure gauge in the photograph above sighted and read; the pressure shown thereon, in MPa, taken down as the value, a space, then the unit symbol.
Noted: 0.15 MPa
